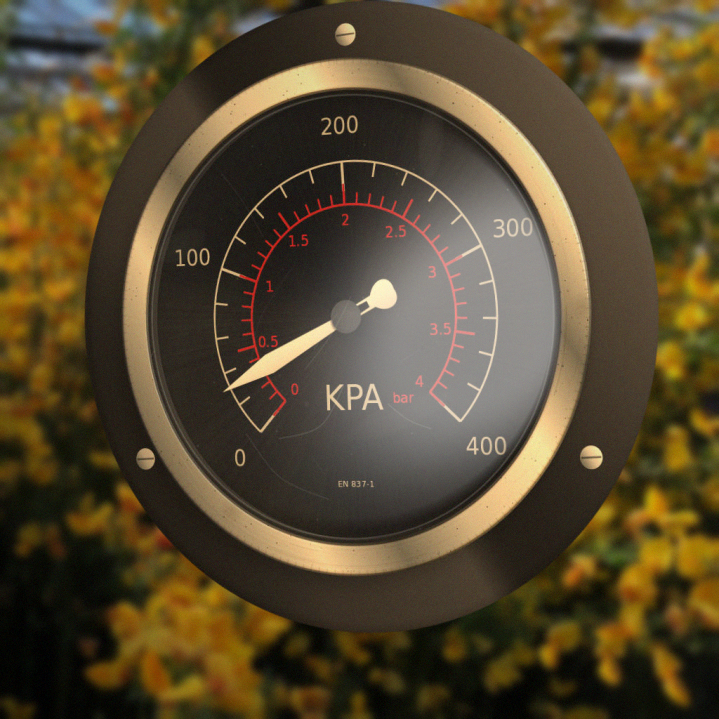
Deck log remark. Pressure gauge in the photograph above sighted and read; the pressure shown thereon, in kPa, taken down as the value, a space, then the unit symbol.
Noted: 30 kPa
